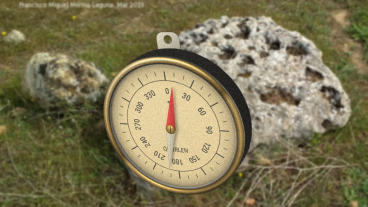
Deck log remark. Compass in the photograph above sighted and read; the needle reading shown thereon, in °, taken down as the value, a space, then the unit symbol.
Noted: 10 °
